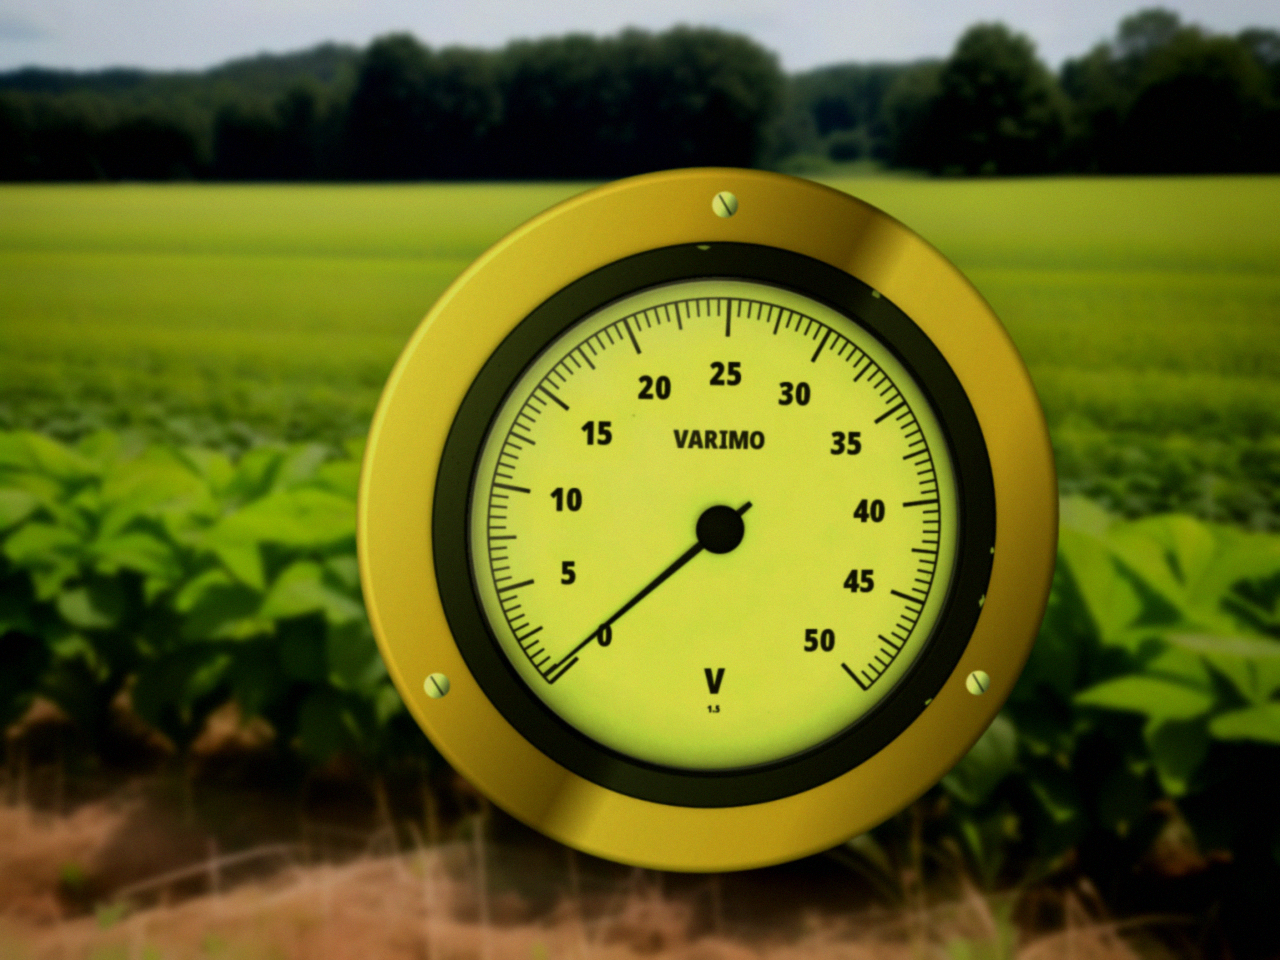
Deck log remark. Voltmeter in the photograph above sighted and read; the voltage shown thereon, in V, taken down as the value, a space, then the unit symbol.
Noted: 0.5 V
